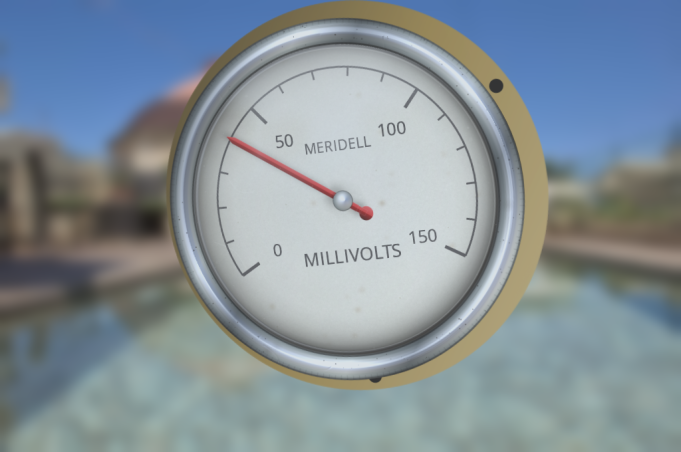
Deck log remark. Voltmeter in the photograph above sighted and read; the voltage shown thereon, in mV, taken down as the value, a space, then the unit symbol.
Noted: 40 mV
